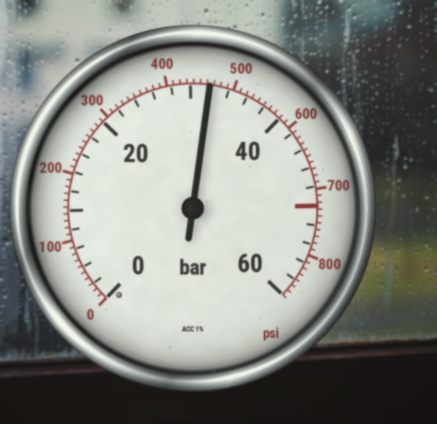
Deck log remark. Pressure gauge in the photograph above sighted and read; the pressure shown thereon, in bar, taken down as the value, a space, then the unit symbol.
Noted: 32 bar
